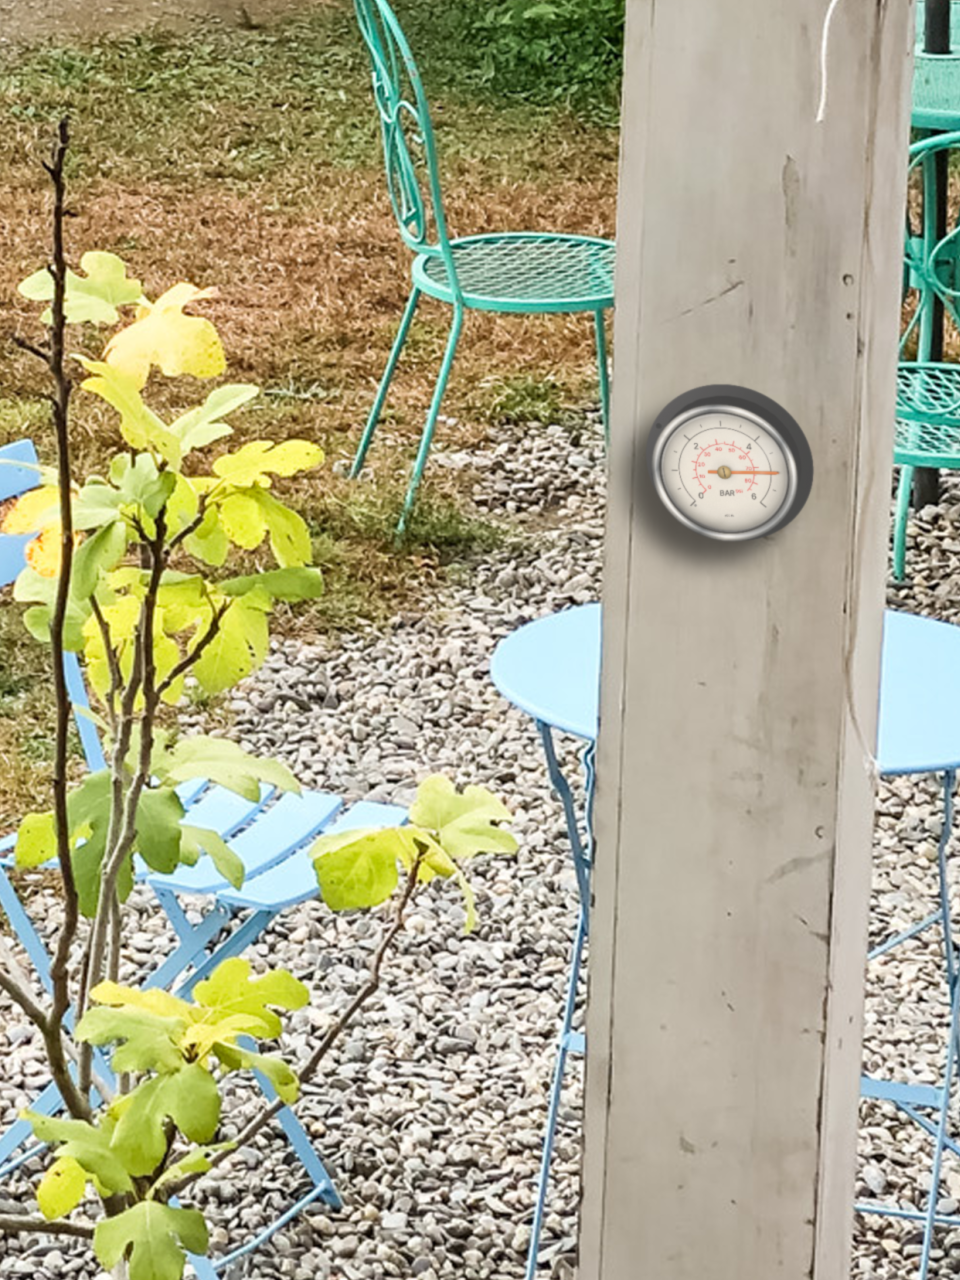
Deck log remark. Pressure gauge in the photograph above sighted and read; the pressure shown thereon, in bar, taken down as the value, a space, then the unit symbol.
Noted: 5 bar
